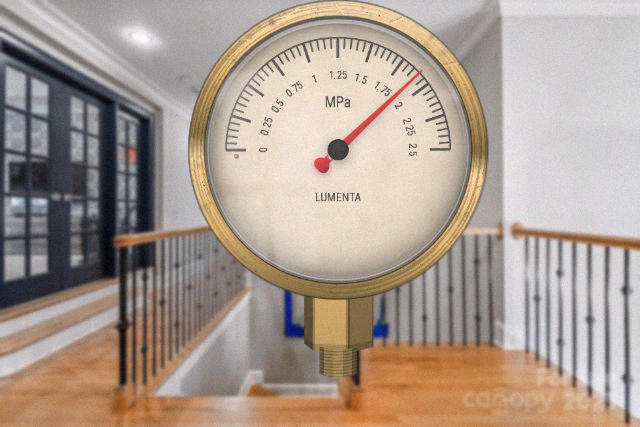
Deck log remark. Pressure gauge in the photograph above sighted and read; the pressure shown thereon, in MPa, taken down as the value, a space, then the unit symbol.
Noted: 1.9 MPa
